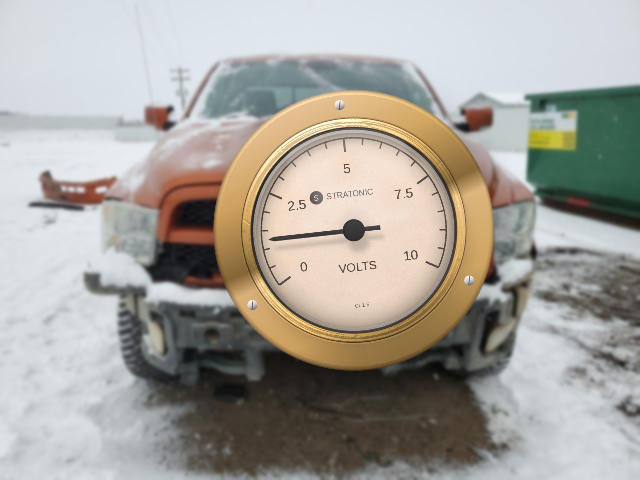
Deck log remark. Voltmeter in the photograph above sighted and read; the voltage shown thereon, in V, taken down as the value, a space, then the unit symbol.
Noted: 1.25 V
